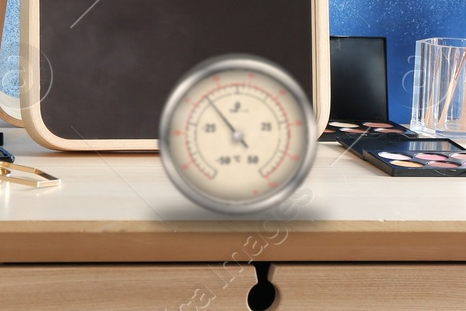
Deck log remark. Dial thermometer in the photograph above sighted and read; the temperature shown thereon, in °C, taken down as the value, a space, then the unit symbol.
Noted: -12.5 °C
